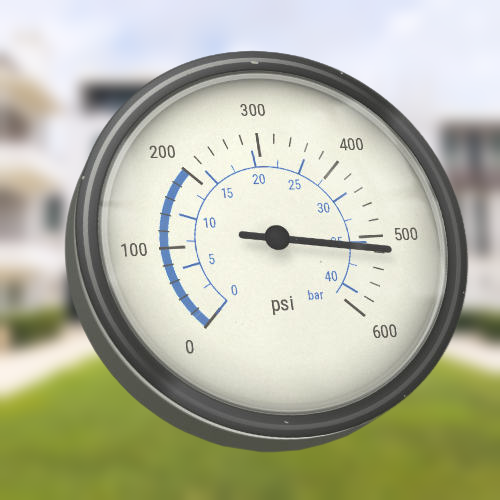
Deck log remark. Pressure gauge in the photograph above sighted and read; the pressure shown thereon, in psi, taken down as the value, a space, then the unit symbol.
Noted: 520 psi
